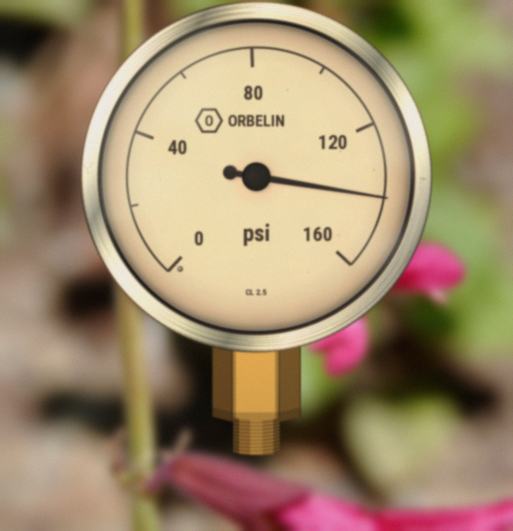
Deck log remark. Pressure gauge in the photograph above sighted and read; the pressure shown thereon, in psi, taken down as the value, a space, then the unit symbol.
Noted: 140 psi
